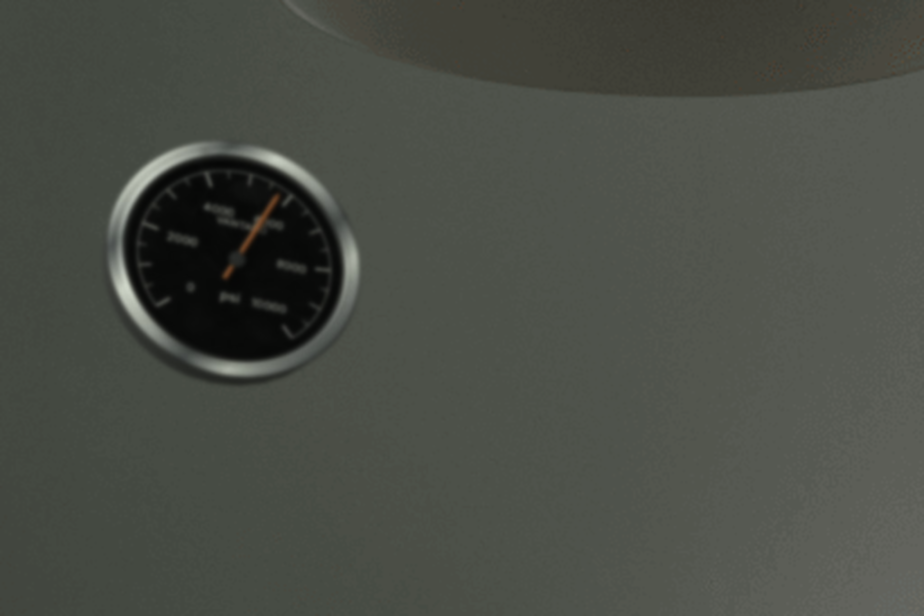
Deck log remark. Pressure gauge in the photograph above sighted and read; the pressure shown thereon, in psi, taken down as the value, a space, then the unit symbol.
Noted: 5750 psi
